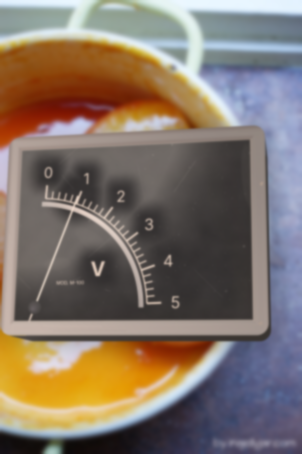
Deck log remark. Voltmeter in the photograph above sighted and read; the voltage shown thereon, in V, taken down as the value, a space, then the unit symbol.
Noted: 1 V
